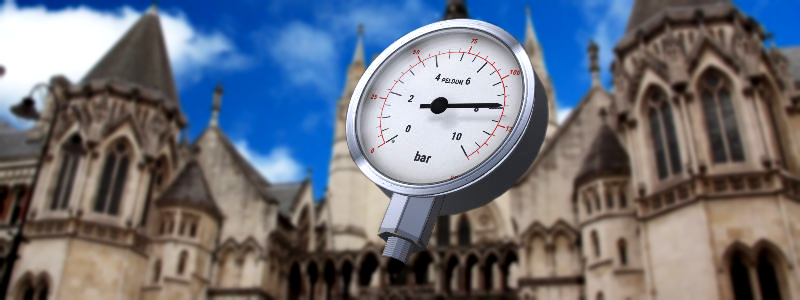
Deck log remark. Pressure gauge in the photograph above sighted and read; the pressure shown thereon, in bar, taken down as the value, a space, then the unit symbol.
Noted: 8 bar
